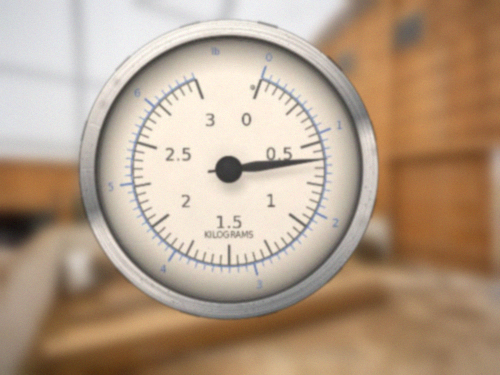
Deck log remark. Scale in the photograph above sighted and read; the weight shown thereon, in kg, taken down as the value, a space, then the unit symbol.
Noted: 0.6 kg
